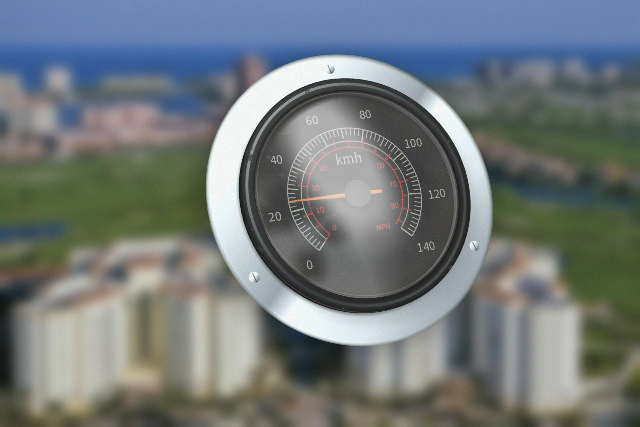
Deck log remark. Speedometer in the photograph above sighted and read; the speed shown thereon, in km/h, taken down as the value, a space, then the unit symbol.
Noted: 24 km/h
